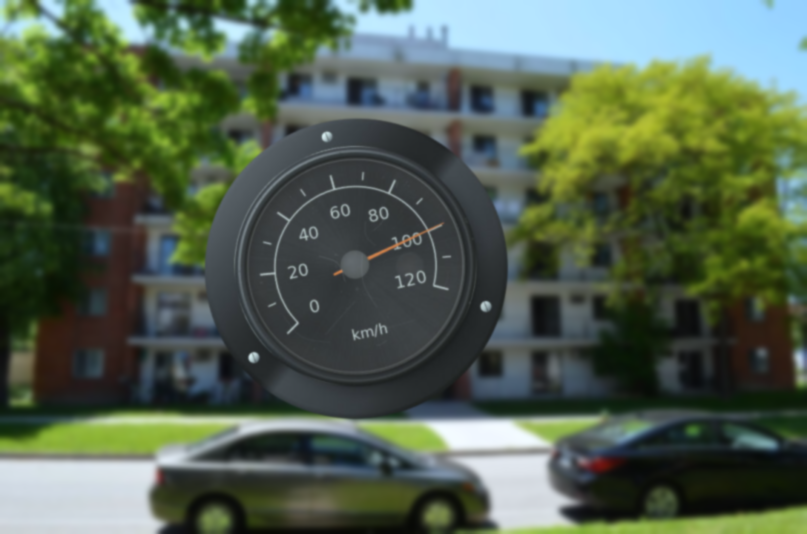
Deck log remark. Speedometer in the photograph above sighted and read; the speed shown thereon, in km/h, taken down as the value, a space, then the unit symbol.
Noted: 100 km/h
